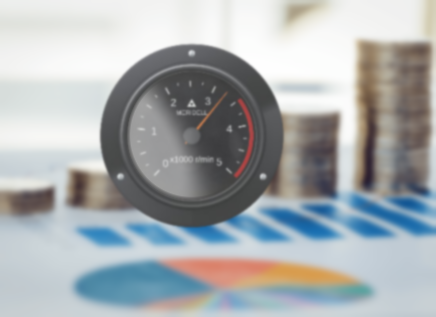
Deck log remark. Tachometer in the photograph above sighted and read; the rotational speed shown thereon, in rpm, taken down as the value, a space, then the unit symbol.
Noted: 3250 rpm
